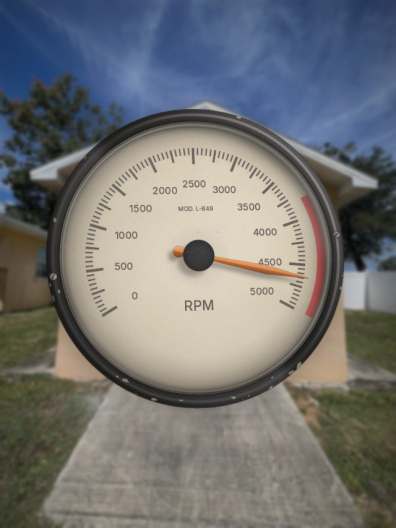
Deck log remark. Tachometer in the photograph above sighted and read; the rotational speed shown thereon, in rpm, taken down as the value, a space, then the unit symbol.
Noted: 4650 rpm
